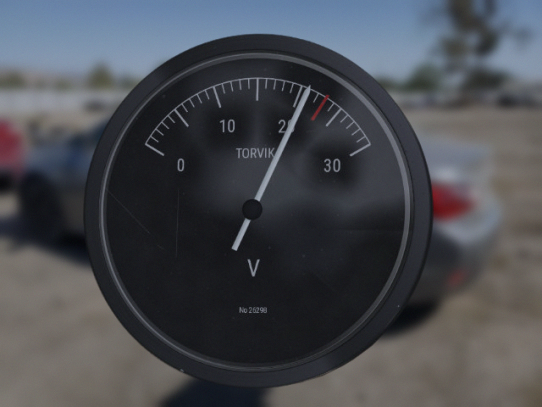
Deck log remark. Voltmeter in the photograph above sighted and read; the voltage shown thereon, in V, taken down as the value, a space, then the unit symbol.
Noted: 21 V
